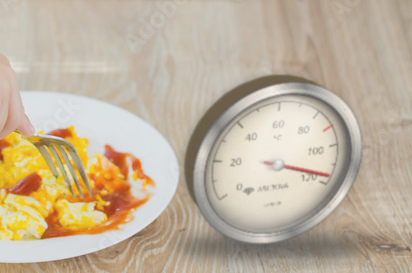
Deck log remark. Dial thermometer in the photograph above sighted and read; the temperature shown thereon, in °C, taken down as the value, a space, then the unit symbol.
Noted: 115 °C
